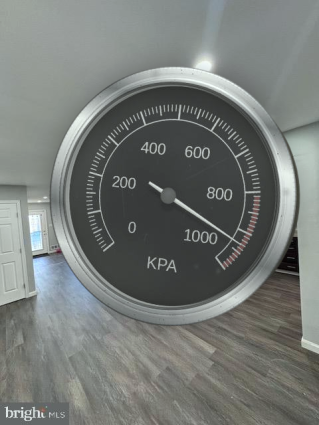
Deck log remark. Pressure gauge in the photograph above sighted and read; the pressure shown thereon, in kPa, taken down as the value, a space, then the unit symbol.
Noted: 930 kPa
